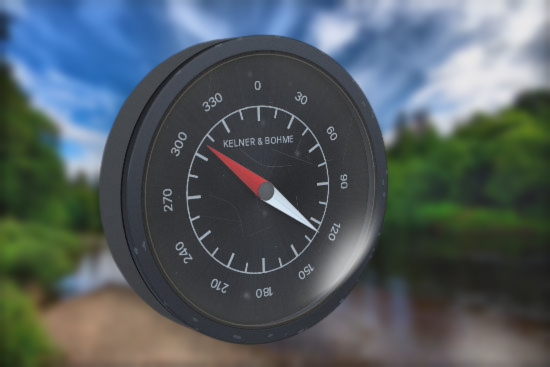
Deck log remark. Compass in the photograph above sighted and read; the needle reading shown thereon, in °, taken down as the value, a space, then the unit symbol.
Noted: 307.5 °
